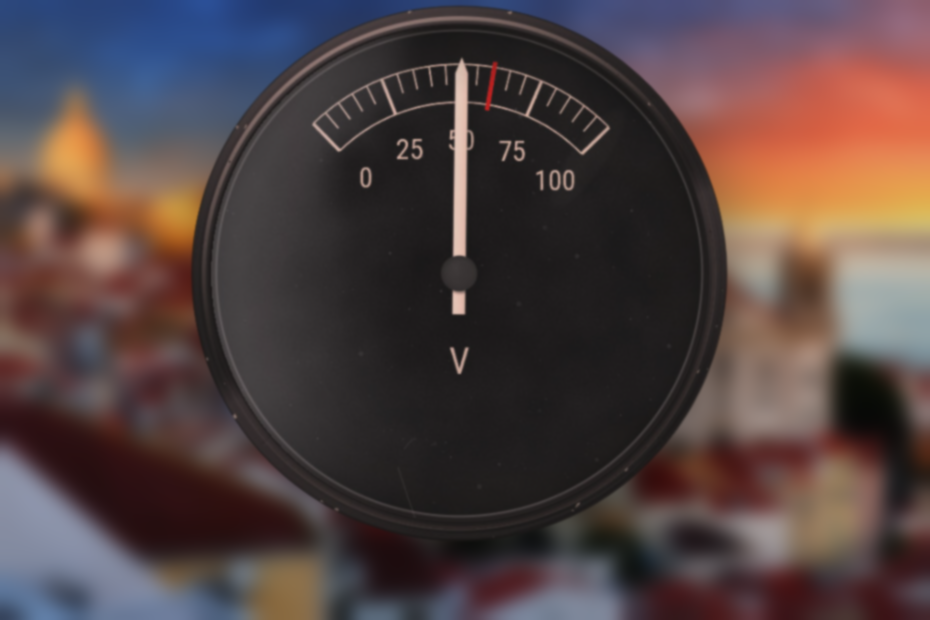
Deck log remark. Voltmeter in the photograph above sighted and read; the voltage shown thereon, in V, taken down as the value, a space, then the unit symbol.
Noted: 50 V
